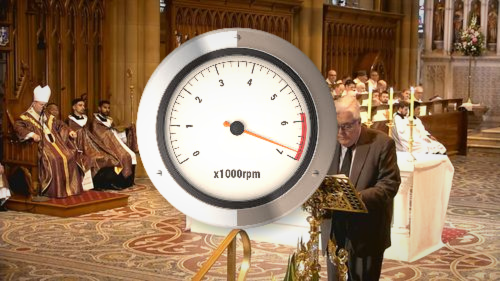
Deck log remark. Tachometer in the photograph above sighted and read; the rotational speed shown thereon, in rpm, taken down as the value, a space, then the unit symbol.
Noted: 6800 rpm
